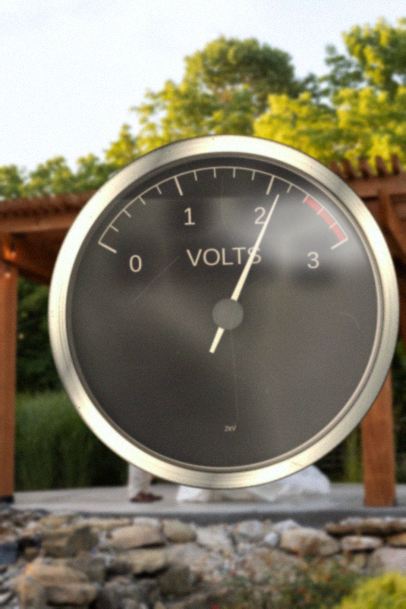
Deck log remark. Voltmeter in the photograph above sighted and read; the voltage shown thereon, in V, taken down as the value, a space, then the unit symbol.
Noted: 2.1 V
